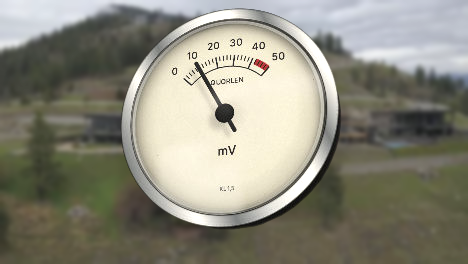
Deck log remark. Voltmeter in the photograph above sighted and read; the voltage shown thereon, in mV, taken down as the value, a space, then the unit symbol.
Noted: 10 mV
